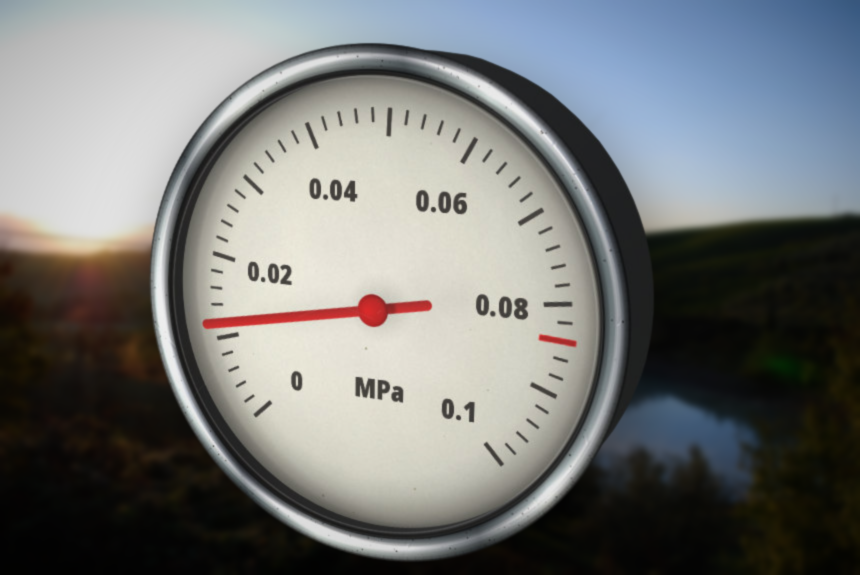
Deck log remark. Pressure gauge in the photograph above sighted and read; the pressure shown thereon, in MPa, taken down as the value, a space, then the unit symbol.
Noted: 0.012 MPa
